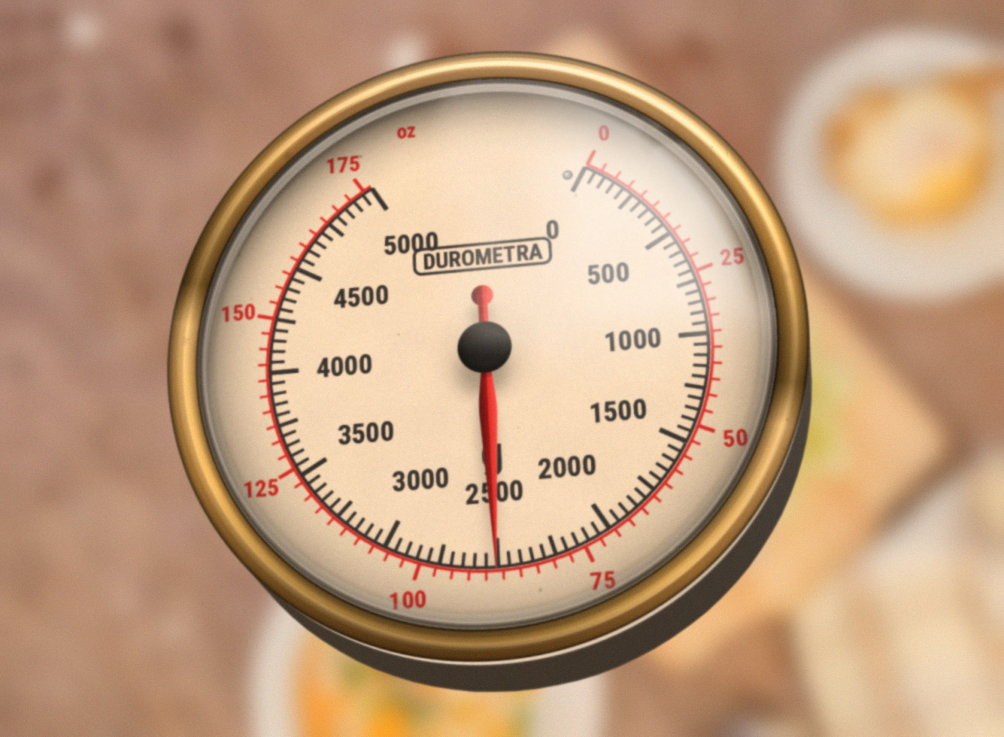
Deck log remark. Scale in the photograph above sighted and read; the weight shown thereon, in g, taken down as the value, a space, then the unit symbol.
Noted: 2500 g
